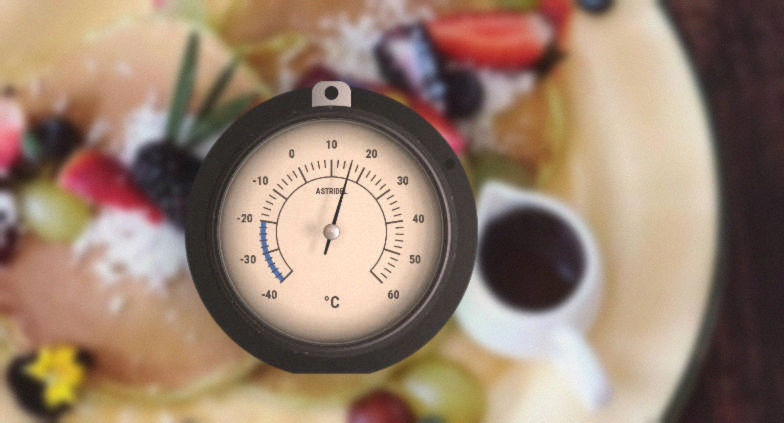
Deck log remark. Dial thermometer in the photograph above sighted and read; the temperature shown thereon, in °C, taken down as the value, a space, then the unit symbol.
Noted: 16 °C
